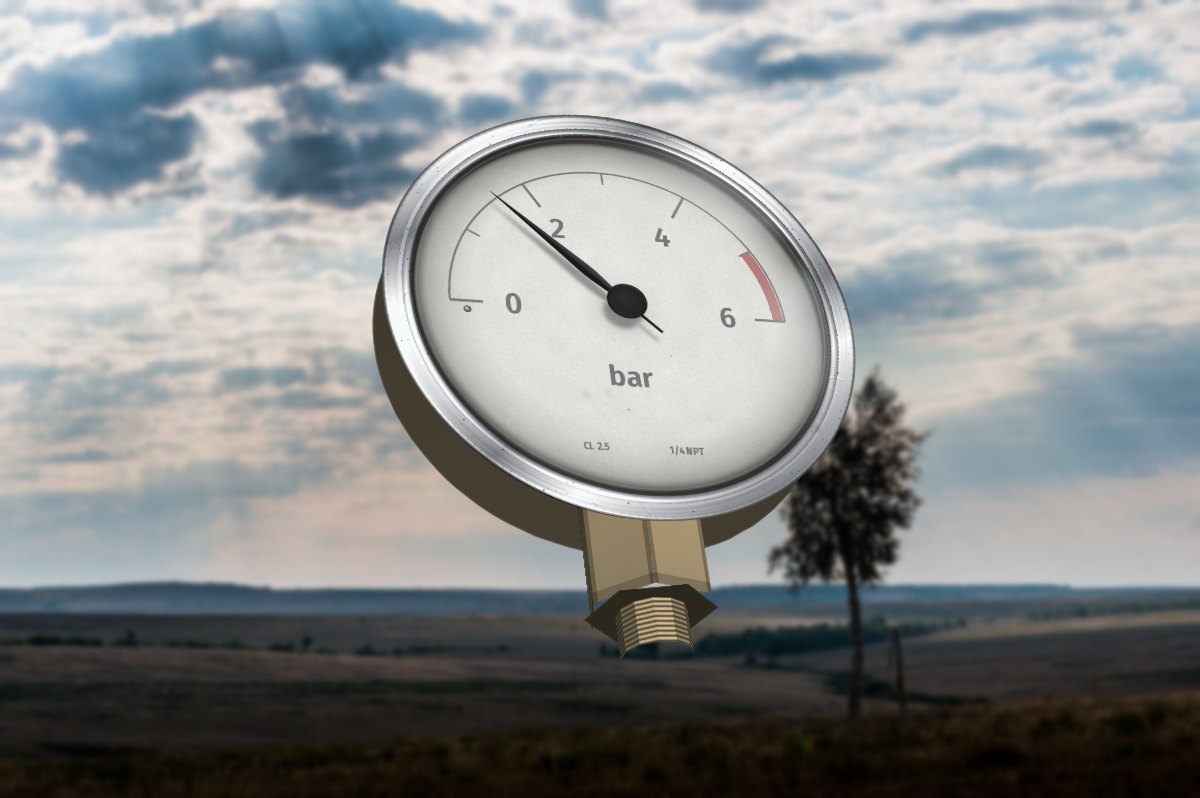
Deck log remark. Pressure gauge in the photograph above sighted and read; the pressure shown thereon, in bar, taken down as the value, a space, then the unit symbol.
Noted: 1.5 bar
